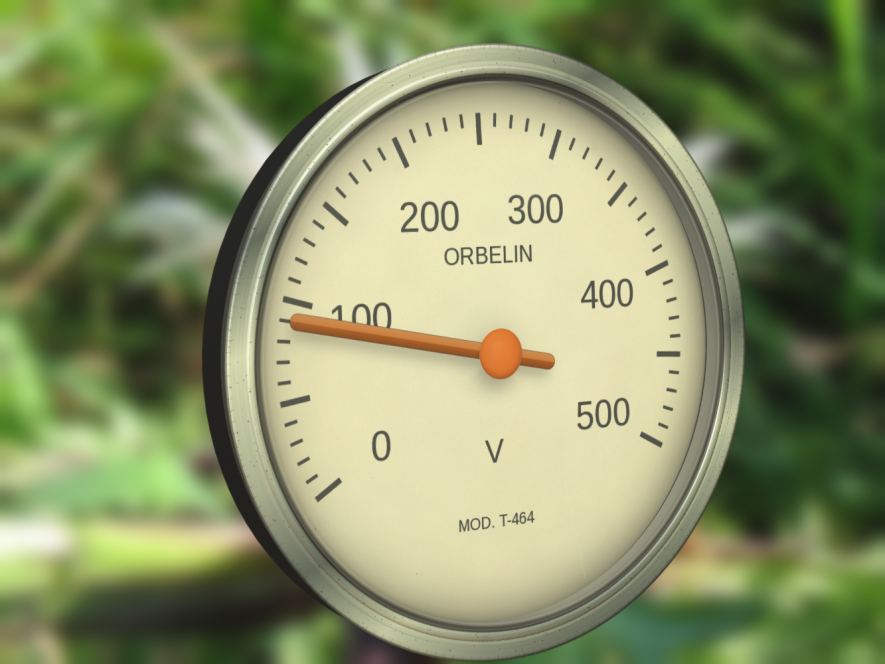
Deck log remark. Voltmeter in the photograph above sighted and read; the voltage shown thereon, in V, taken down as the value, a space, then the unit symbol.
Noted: 90 V
